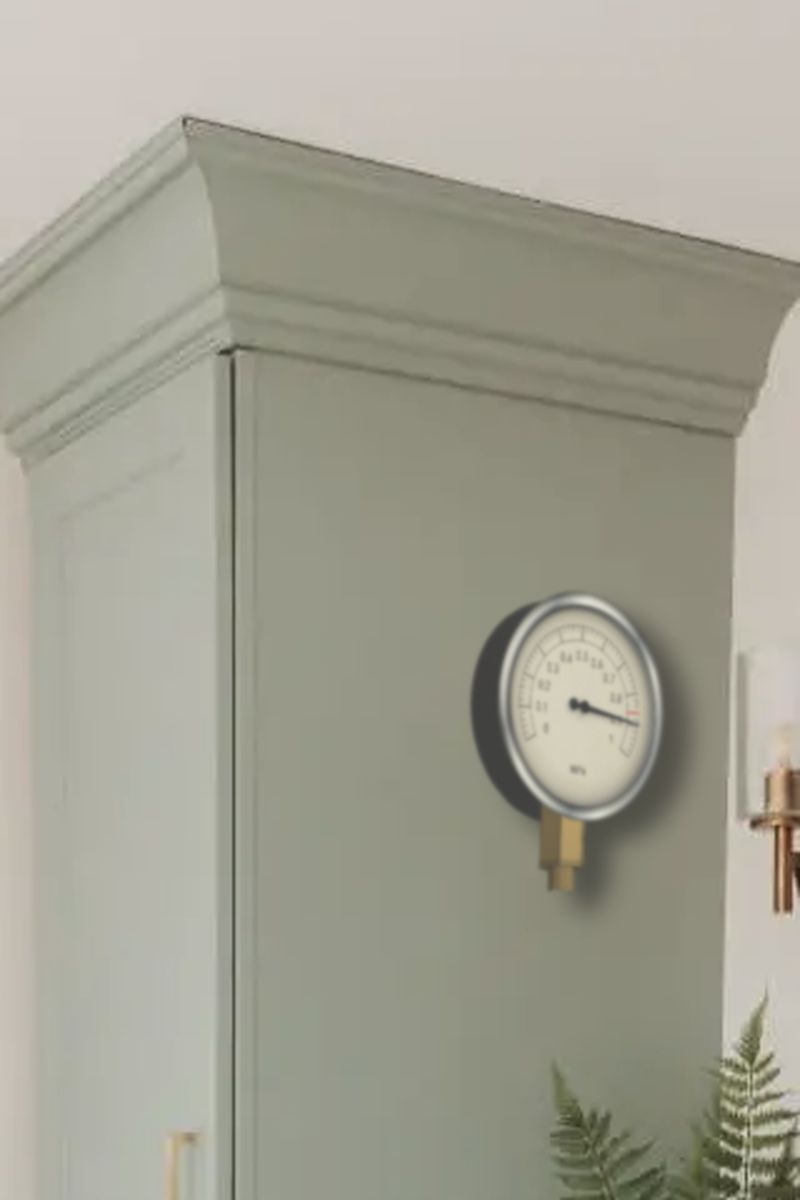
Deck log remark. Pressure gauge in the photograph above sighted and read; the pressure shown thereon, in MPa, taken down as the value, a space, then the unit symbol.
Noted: 0.9 MPa
